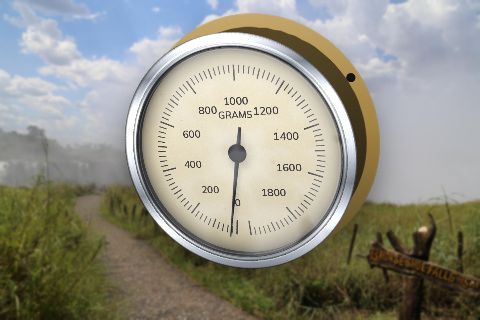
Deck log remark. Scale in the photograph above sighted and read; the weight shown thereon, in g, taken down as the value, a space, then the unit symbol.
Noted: 20 g
